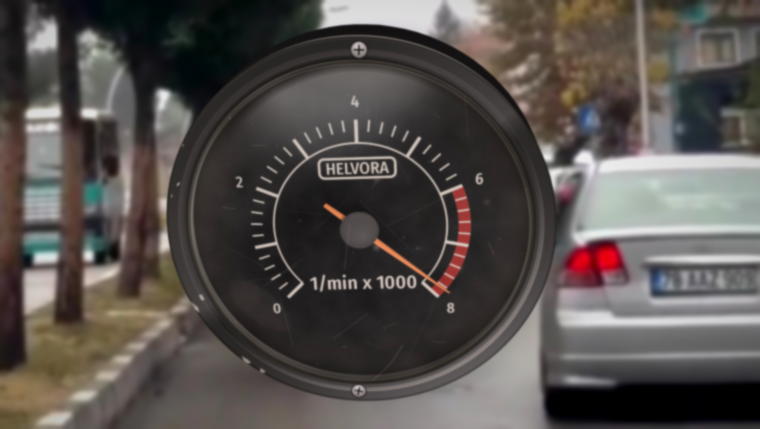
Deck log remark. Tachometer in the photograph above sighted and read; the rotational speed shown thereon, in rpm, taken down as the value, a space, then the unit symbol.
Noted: 7800 rpm
